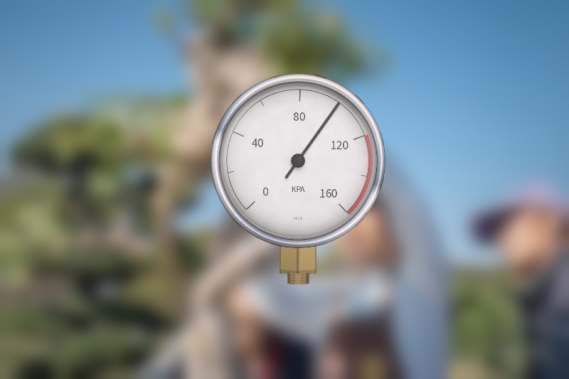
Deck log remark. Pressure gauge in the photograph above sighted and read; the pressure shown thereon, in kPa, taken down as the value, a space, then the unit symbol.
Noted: 100 kPa
